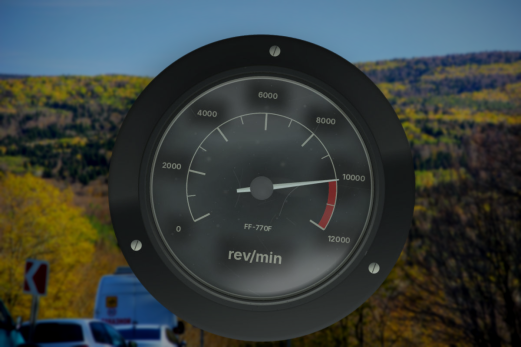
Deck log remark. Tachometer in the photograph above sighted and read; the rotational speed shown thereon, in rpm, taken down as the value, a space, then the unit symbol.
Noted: 10000 rpm
